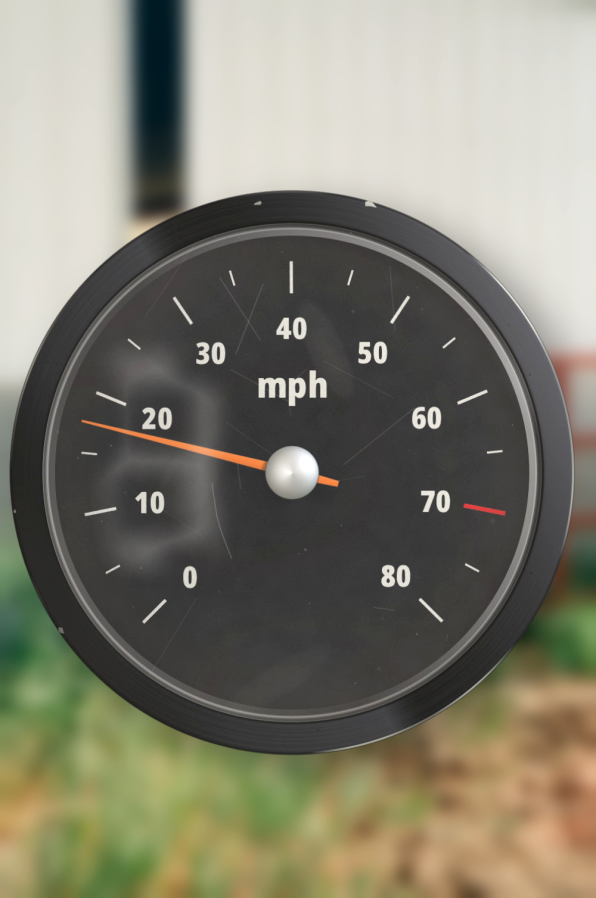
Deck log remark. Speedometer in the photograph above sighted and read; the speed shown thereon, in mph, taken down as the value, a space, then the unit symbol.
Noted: 17.5 mph
